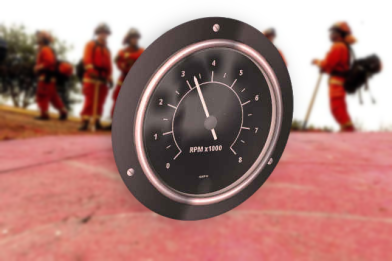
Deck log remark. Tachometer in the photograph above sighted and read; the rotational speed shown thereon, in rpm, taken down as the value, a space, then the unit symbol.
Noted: 3250 rpm
